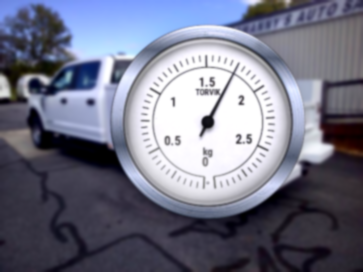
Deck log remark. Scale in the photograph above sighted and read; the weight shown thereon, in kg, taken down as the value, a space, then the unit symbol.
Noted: 1.75 kg
